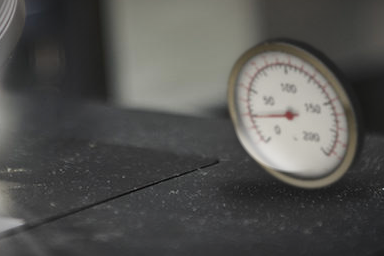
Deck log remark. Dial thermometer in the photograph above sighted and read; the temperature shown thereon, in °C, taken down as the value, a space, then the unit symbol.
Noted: 25 °C
